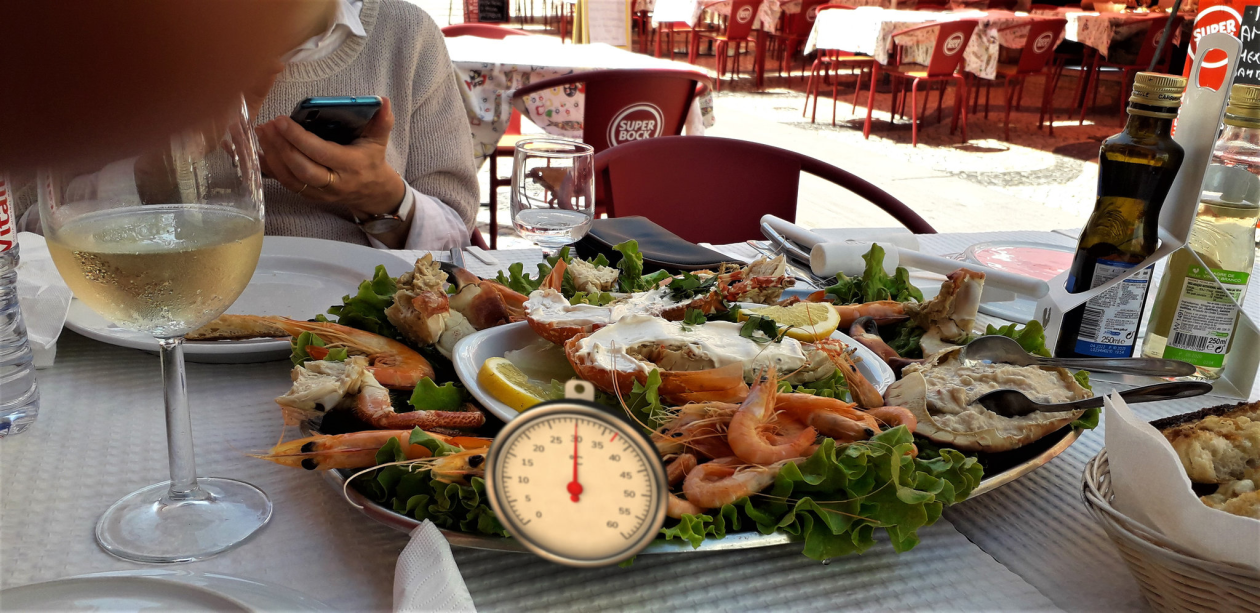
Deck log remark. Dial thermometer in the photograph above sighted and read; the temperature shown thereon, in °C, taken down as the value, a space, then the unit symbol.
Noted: 30 °C
